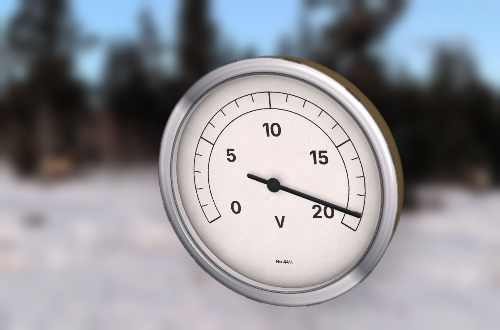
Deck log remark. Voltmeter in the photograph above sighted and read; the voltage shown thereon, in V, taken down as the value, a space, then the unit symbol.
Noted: 19 V
